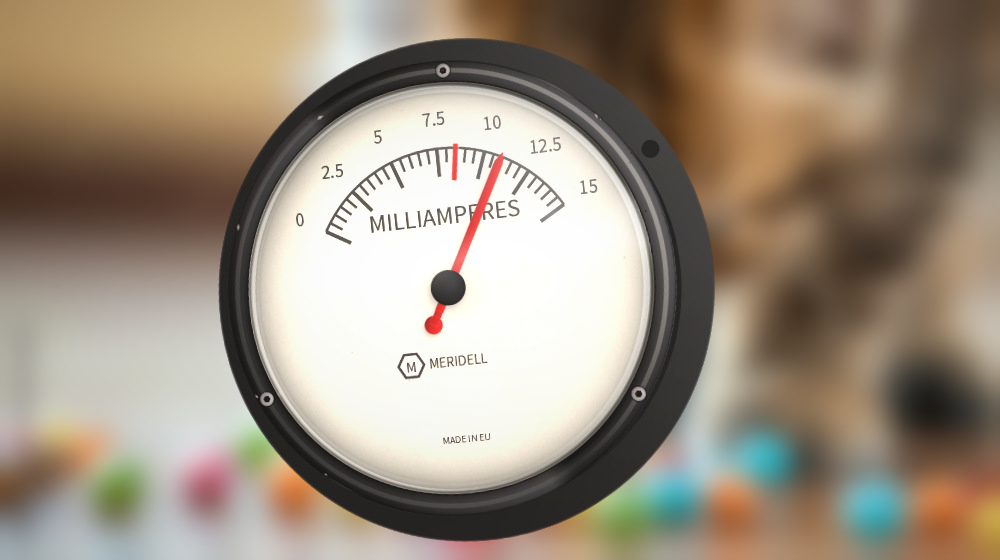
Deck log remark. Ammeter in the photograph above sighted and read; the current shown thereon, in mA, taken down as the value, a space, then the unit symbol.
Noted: 11 mA
